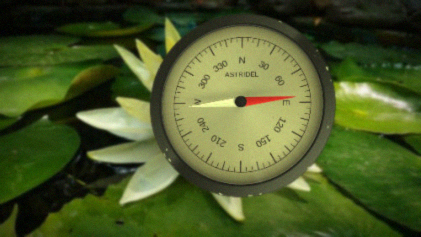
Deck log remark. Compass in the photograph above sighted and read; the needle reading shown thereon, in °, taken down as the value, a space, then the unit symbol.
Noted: 85 °
